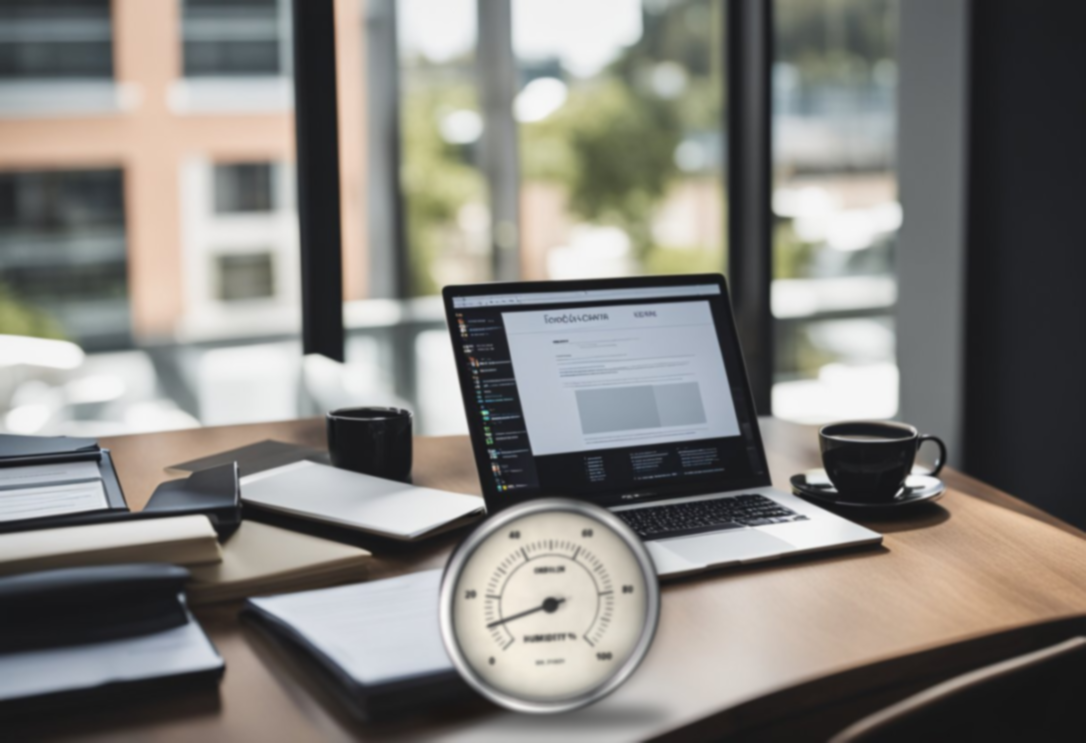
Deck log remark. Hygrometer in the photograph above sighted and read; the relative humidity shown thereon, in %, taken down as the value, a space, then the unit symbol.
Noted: 10 %
